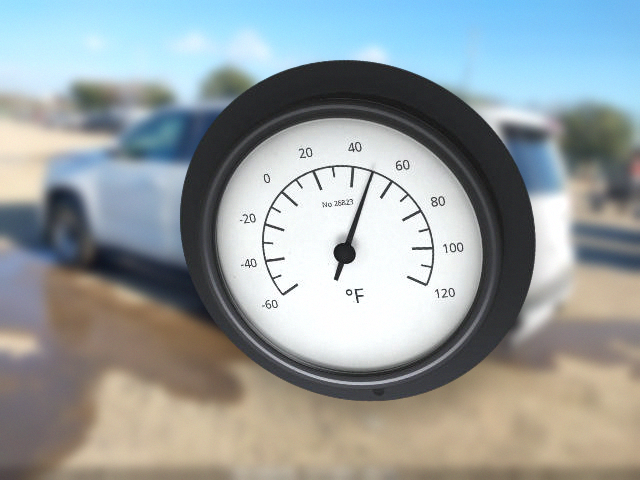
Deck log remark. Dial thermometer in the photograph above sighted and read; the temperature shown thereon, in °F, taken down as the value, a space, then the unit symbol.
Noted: 50 °F
